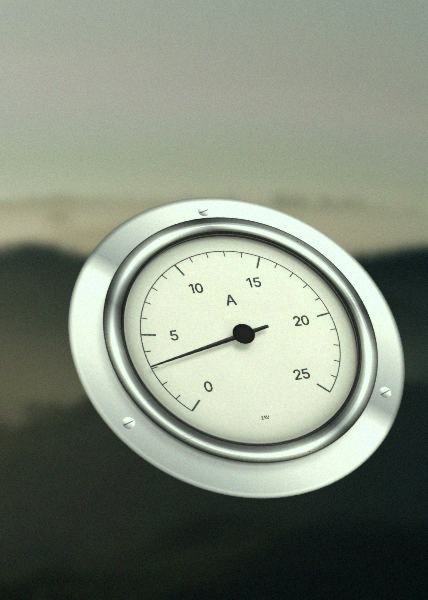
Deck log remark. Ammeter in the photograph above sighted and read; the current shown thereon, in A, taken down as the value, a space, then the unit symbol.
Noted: 3 A
